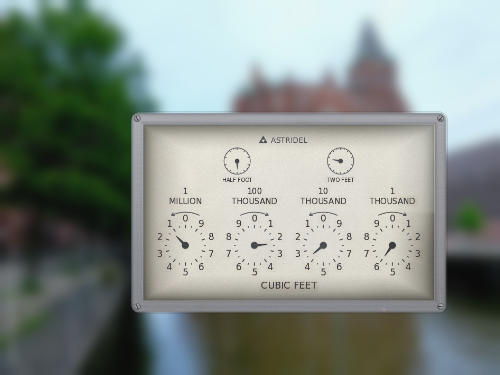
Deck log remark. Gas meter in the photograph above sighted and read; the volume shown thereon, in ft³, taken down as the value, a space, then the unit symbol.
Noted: 123600 ft³
